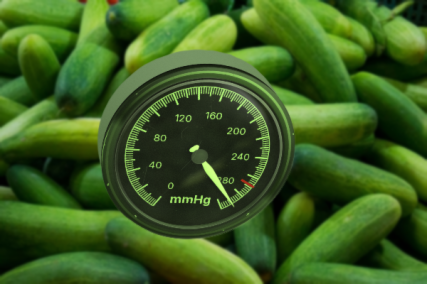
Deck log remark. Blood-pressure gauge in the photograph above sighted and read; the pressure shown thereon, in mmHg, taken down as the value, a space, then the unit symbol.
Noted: 290 mmHg
